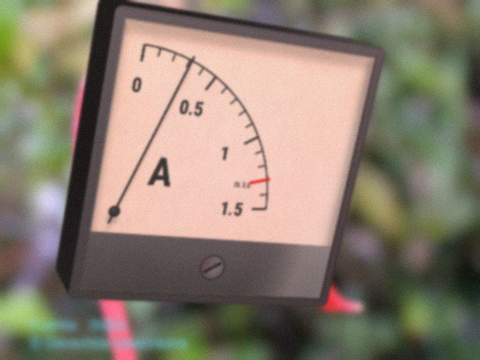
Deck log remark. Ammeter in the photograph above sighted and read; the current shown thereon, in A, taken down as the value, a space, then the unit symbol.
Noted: 0.3 A
